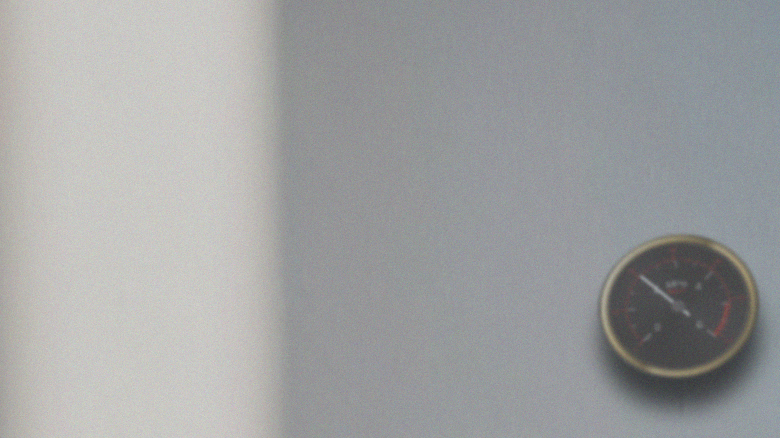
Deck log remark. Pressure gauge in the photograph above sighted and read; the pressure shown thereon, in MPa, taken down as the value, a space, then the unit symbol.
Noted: 2 MPa
